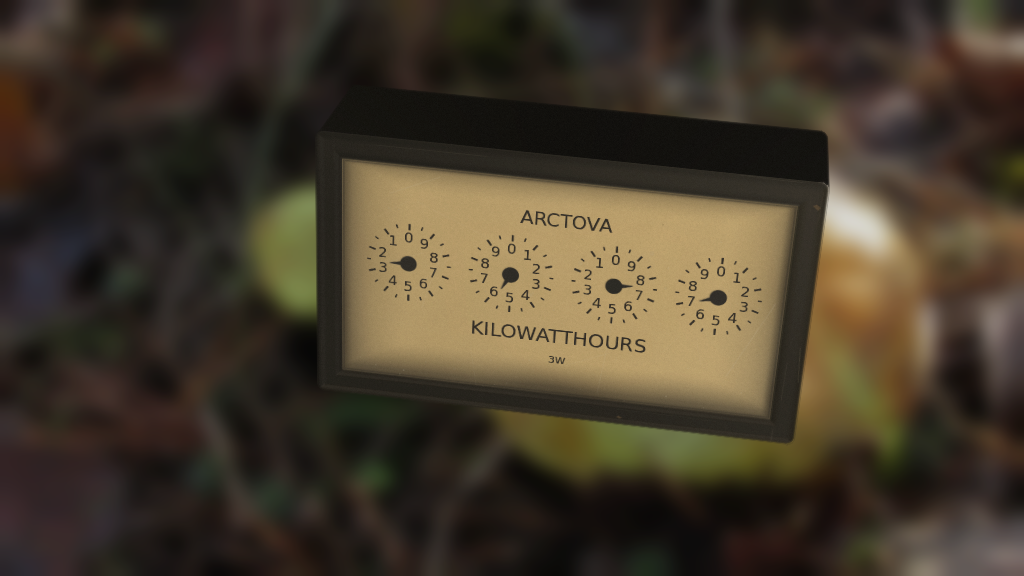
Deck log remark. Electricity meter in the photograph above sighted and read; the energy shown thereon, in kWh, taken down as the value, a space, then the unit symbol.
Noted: 2577 kWh
